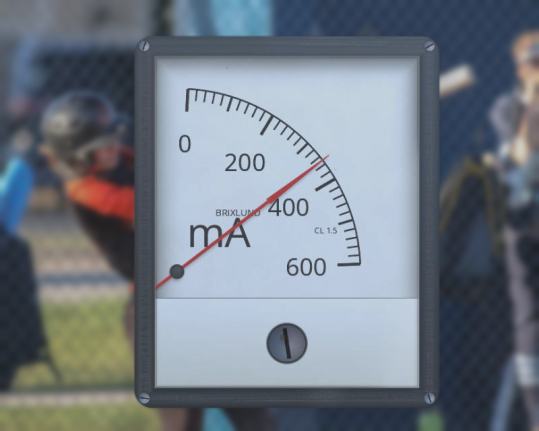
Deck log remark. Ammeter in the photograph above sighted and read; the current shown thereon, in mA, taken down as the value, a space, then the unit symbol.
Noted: 350 mA
